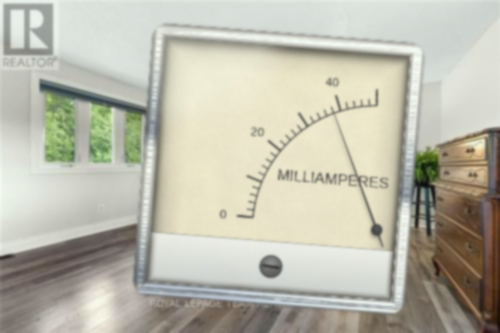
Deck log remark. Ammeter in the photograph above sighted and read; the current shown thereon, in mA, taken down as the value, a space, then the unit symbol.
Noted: 38 mA
